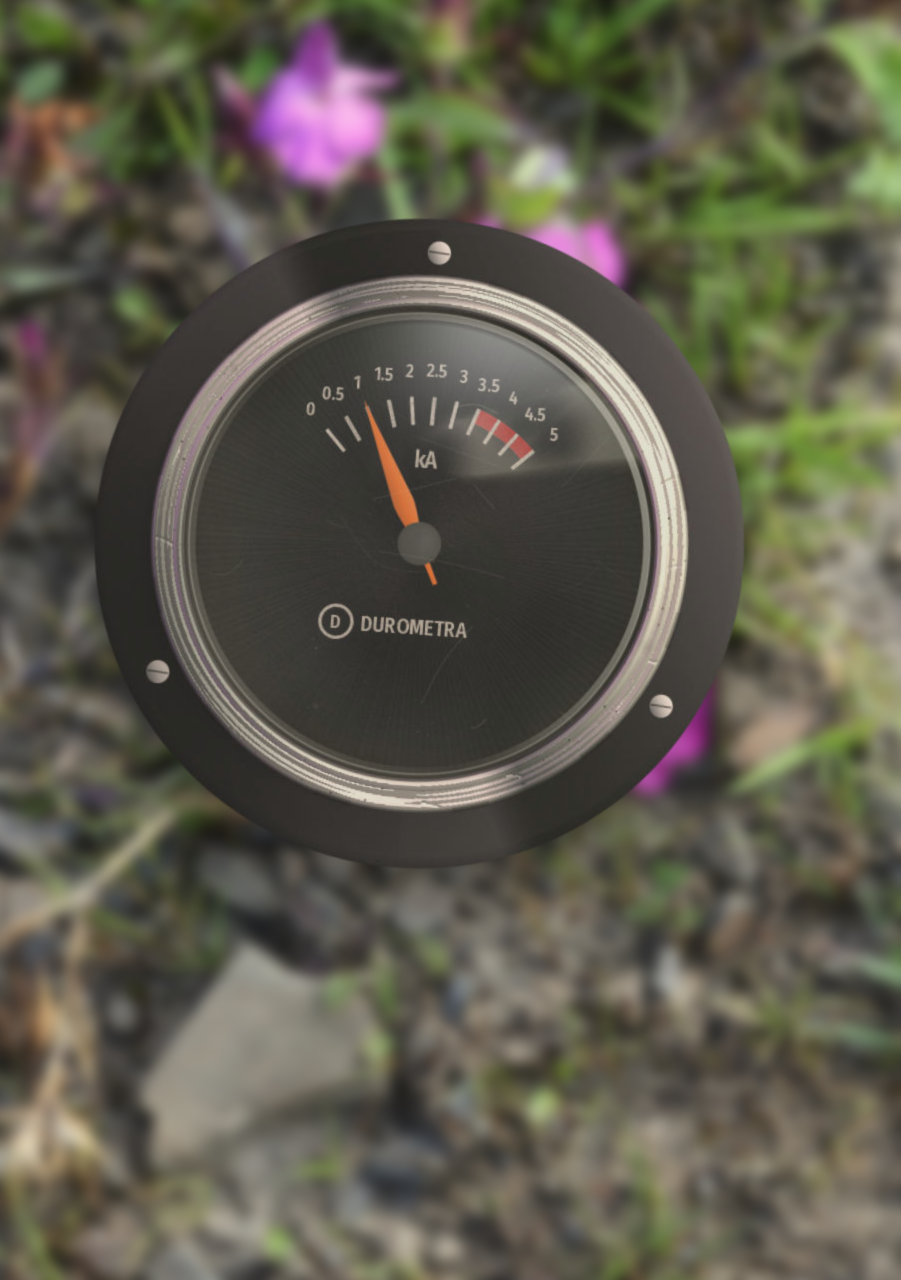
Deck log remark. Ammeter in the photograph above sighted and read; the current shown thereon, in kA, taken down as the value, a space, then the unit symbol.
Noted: 1 kA
